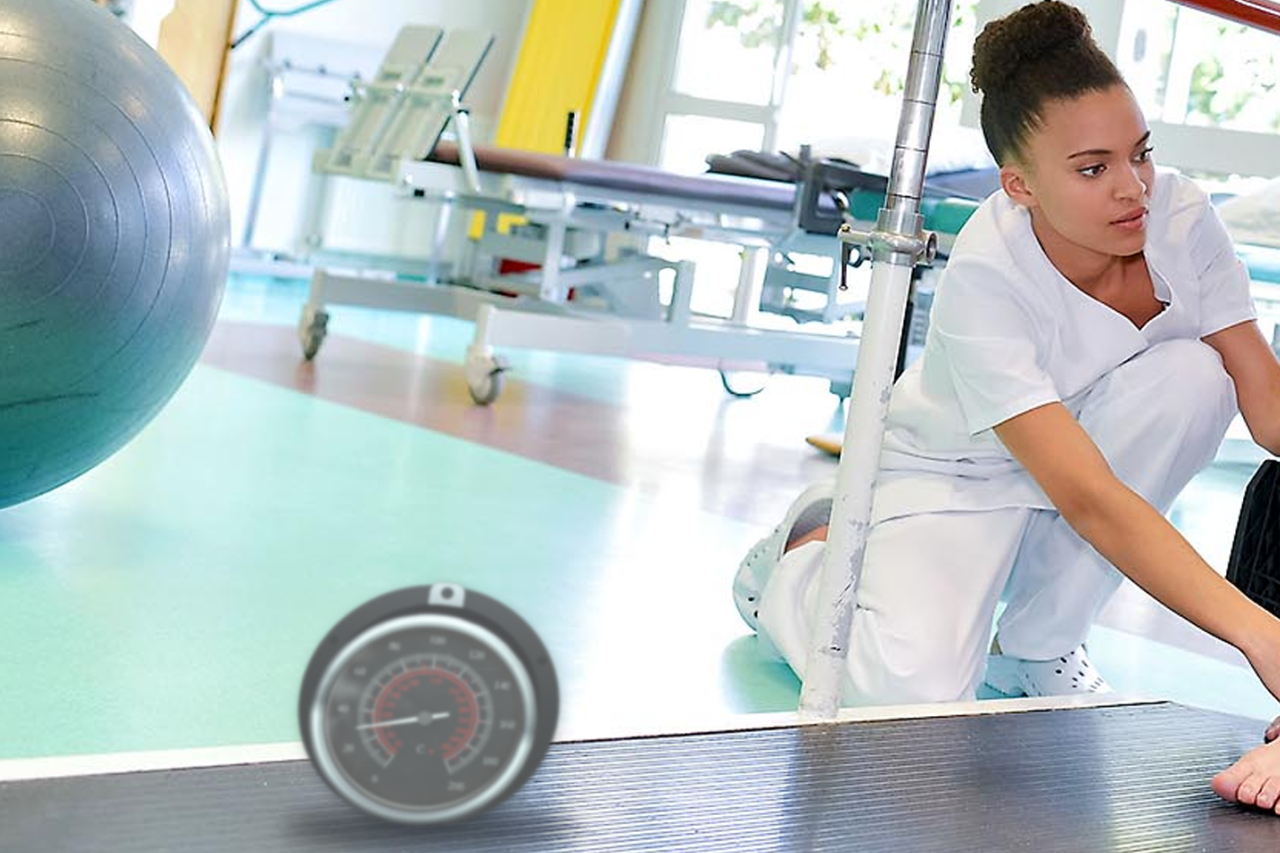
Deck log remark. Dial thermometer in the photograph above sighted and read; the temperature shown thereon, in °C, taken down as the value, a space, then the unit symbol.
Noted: 30 °C
